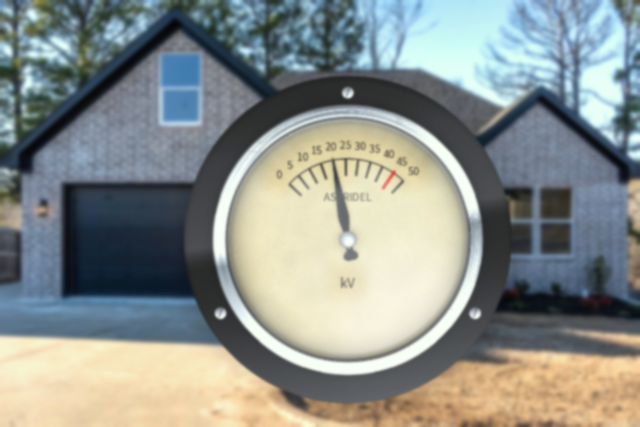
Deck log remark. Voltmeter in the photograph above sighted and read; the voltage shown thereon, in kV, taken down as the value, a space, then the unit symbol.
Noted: 20 kV
